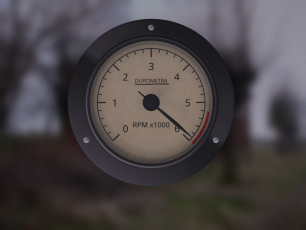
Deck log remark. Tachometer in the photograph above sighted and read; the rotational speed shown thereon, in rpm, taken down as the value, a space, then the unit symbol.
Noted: 5900 rpm
